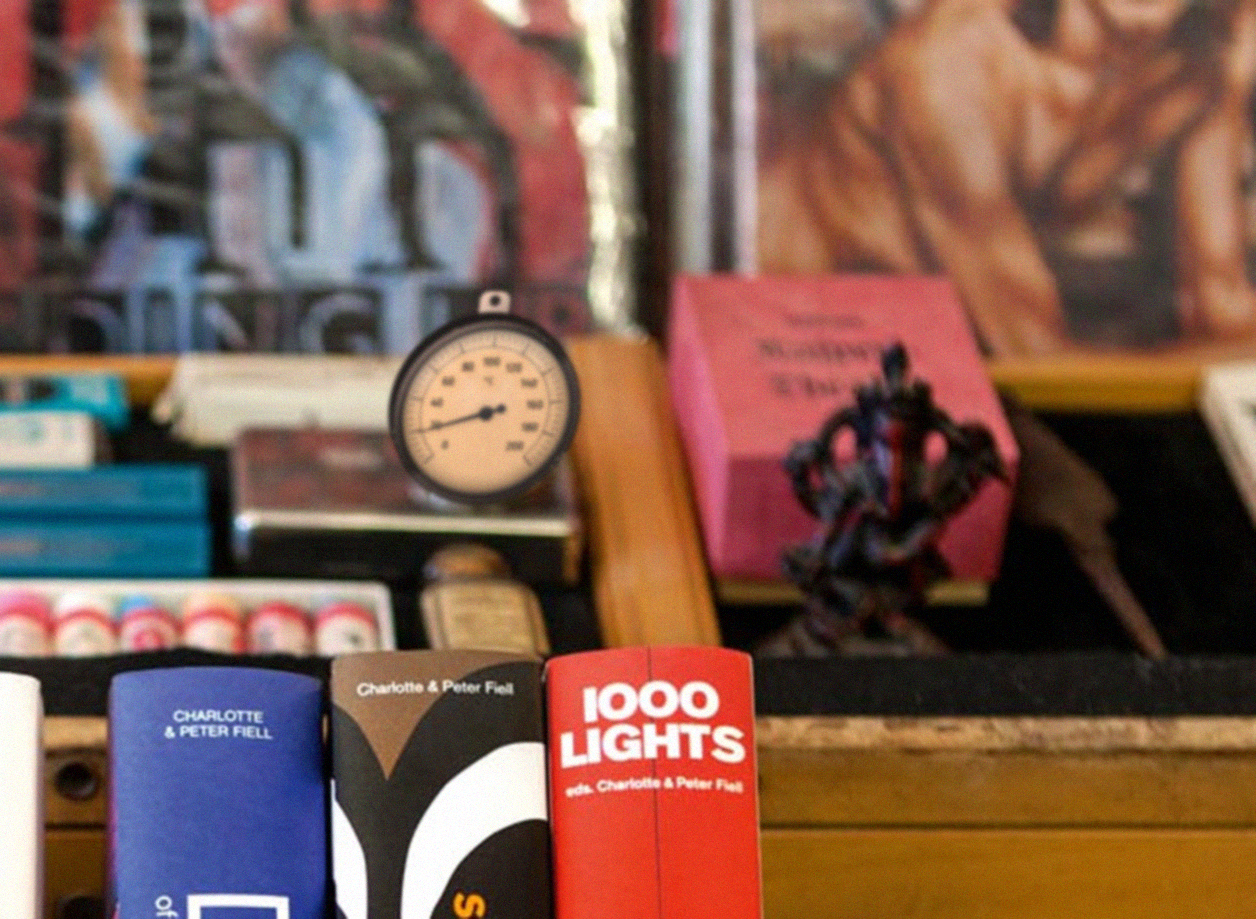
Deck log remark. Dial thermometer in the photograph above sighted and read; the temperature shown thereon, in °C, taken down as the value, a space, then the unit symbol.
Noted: 20 °C
